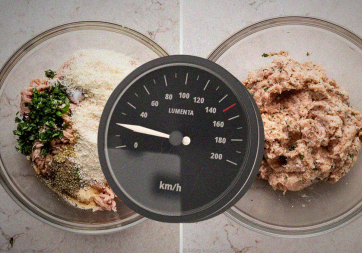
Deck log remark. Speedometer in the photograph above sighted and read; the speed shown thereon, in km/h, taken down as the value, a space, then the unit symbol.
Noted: 20 km/h
